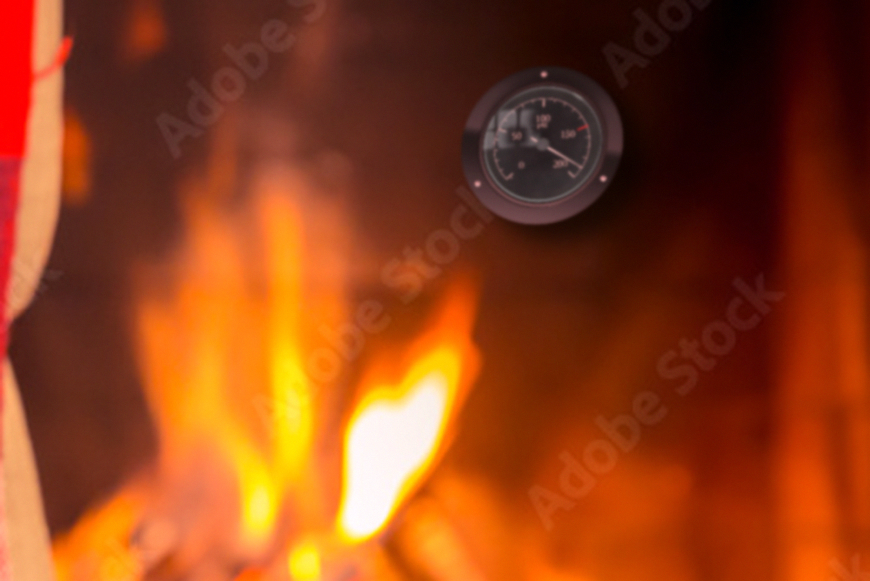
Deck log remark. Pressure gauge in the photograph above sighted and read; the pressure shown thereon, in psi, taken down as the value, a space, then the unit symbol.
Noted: 190 psi
